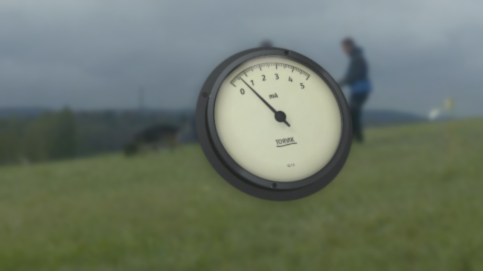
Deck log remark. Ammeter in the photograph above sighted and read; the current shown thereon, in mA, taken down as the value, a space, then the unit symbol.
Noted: 0.5 mA
